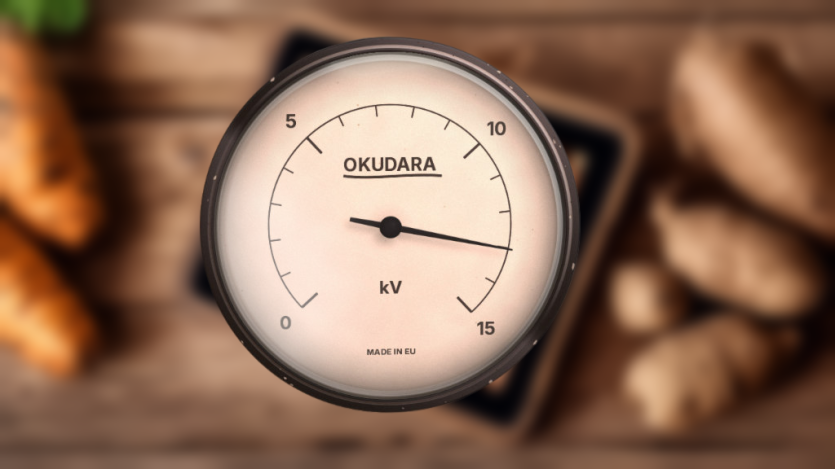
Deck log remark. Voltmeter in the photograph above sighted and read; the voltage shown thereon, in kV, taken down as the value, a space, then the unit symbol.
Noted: 13 kV
